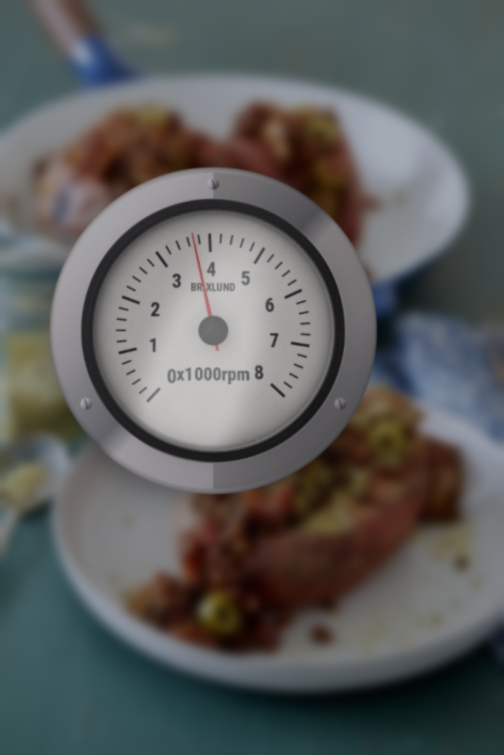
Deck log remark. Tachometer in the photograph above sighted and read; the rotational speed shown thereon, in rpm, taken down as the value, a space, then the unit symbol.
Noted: 3700 rpm
